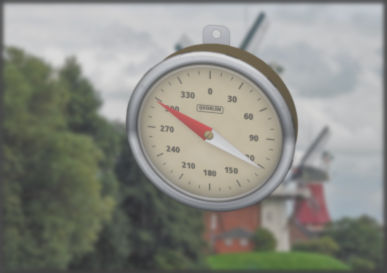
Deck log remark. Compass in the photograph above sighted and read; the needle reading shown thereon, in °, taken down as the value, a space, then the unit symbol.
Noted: 300 °
